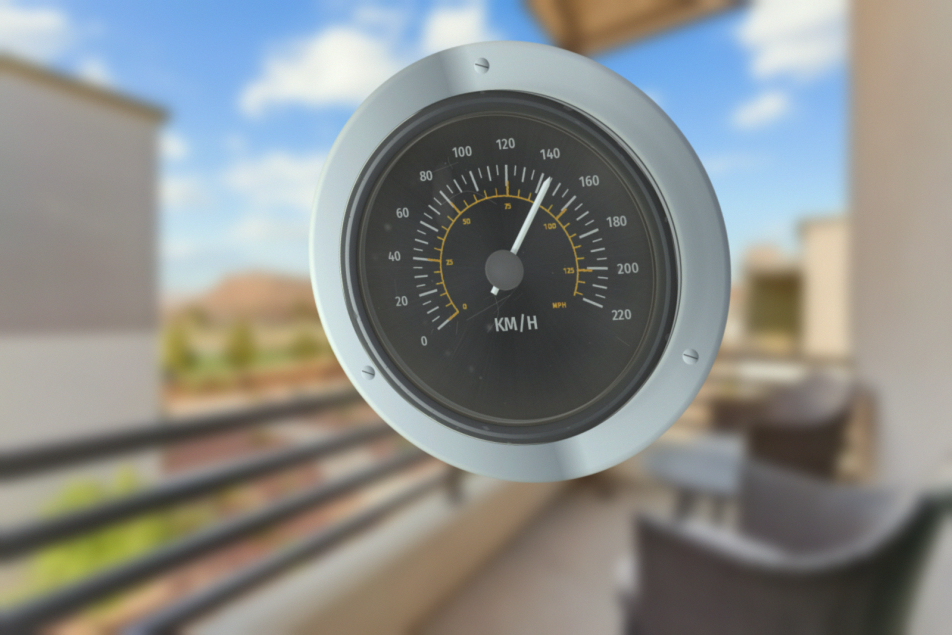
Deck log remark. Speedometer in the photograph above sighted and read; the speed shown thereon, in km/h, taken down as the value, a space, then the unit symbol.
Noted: 145 km/h
